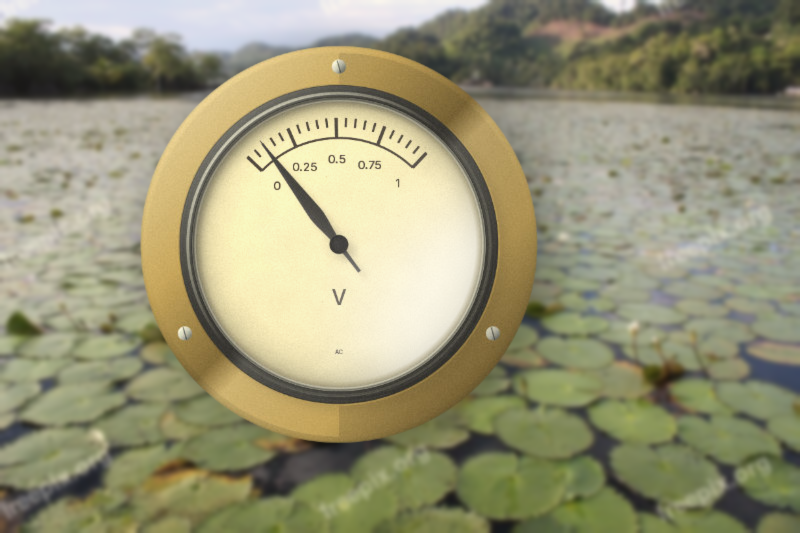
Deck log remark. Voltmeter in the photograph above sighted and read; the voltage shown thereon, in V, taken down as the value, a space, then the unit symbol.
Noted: 0.1 V
